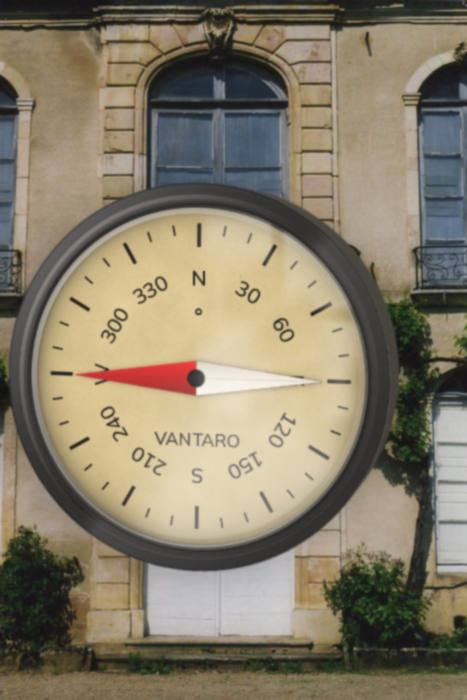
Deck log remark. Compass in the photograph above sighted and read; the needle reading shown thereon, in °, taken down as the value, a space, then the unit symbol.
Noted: 270 °
